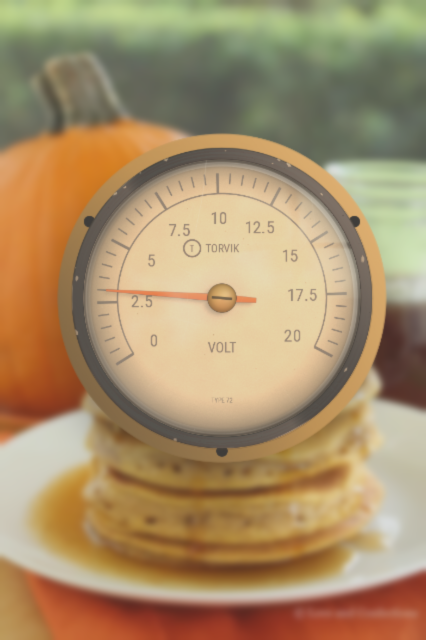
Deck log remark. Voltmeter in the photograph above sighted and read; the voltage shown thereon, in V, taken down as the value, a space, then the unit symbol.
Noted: 3 V
